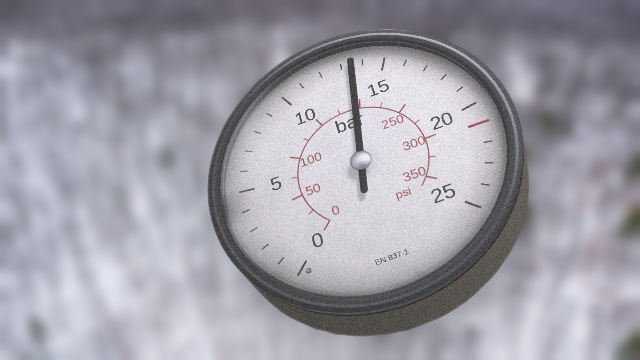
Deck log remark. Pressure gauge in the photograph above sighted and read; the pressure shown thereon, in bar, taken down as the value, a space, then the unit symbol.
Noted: 13.5 bar
